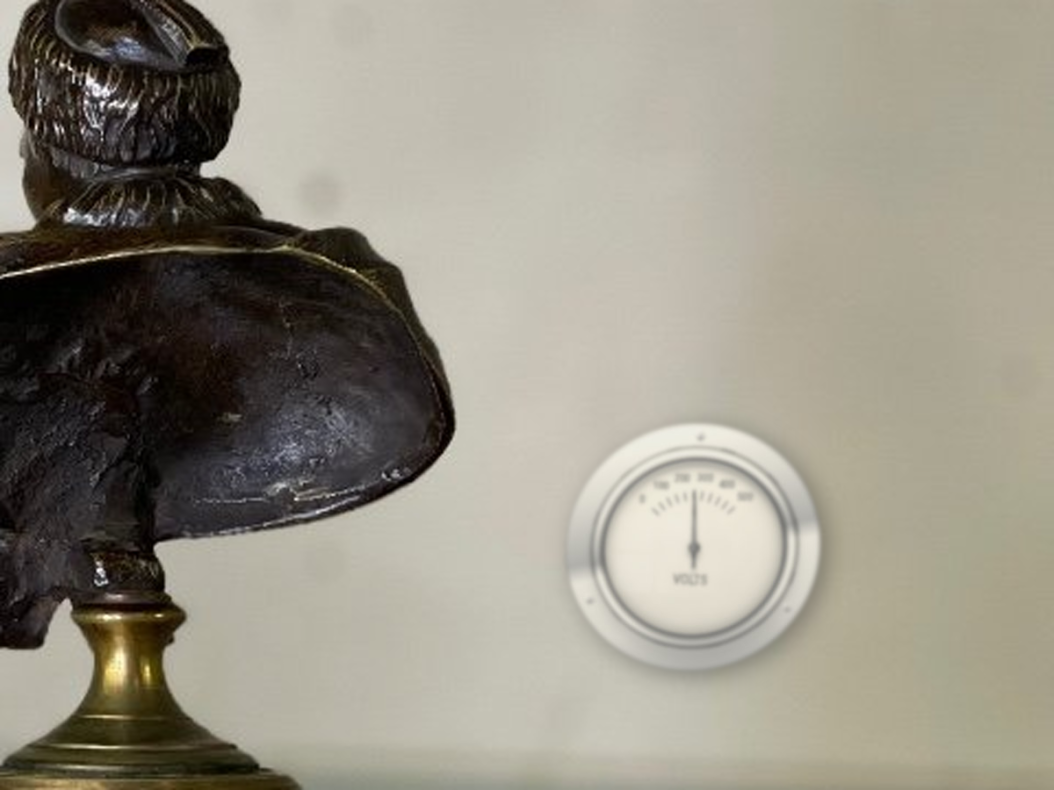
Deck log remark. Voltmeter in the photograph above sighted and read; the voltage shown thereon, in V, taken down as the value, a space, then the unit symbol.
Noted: 250 V
